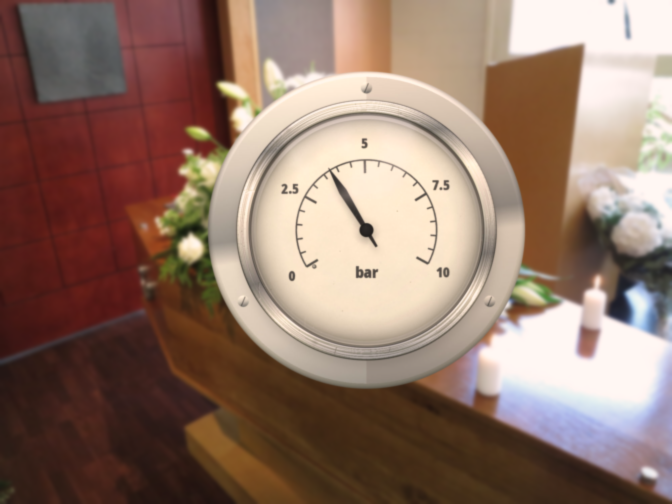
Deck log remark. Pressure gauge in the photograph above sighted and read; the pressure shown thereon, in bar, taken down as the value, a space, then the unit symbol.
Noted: 3.75 bar
